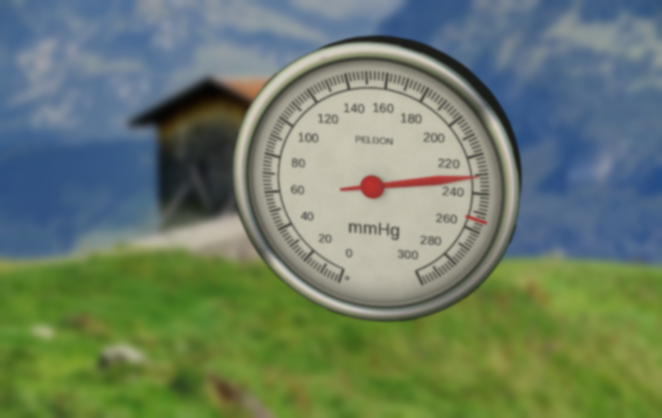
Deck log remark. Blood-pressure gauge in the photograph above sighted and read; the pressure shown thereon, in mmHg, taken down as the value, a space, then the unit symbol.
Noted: 230 mmHg
